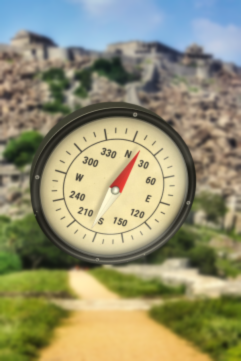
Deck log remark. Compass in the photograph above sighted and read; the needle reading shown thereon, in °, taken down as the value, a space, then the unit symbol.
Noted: 10 °
